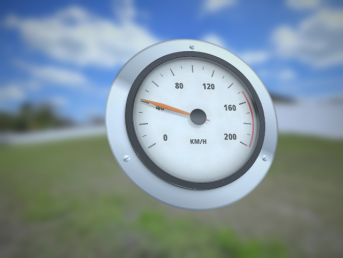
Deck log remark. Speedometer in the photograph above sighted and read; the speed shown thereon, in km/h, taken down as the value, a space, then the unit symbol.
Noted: 40 km/h
